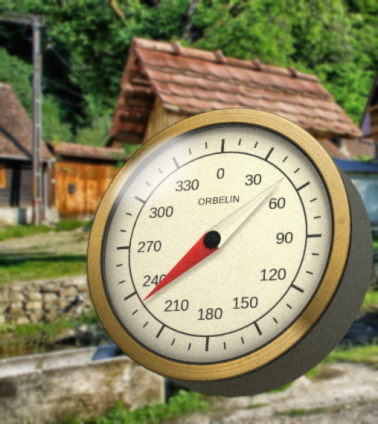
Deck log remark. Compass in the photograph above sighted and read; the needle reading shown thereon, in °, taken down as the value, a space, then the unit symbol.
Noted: 230 °
